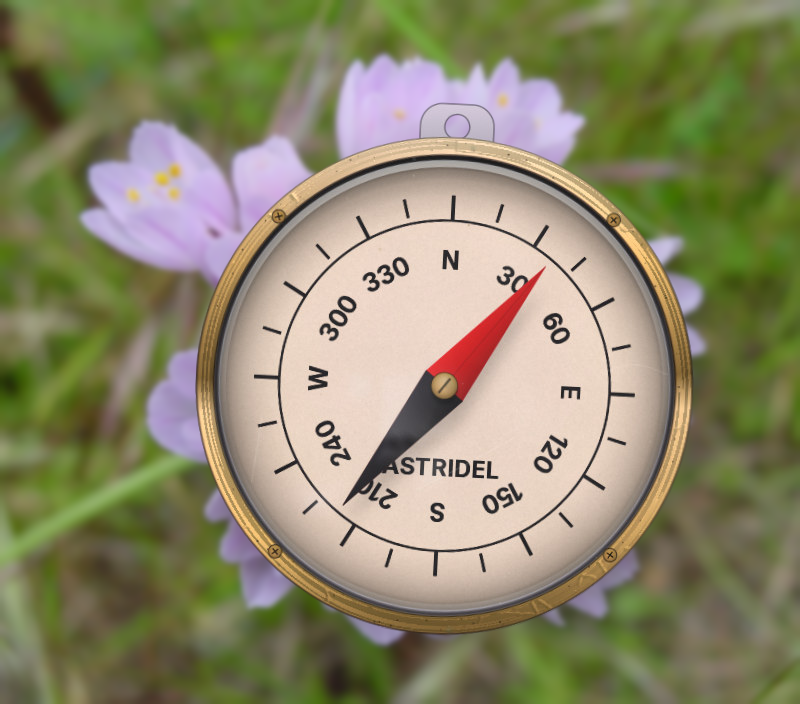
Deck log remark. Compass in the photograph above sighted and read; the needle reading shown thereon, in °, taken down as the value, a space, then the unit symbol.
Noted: 37.5 °
